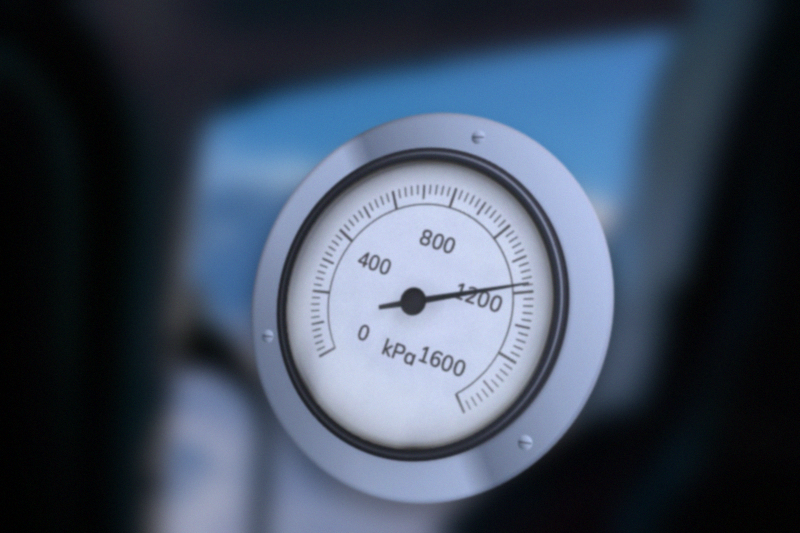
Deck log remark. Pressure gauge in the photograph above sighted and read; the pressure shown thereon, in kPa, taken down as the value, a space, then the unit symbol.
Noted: 1180 kPa
